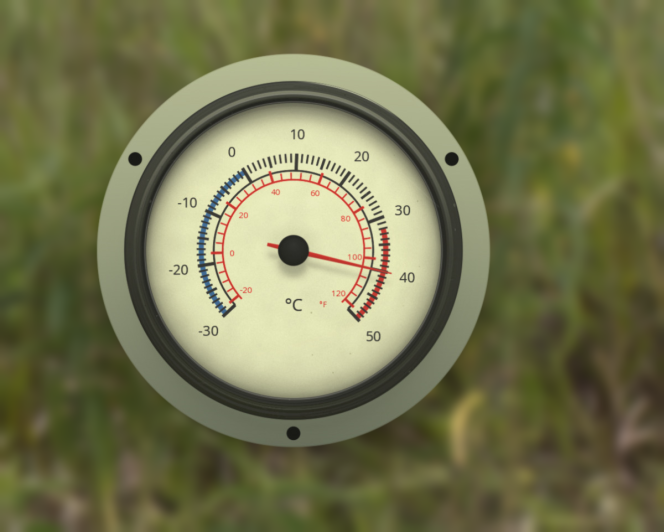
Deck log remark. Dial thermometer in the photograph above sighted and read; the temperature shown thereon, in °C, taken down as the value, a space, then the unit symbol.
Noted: 40 °C
